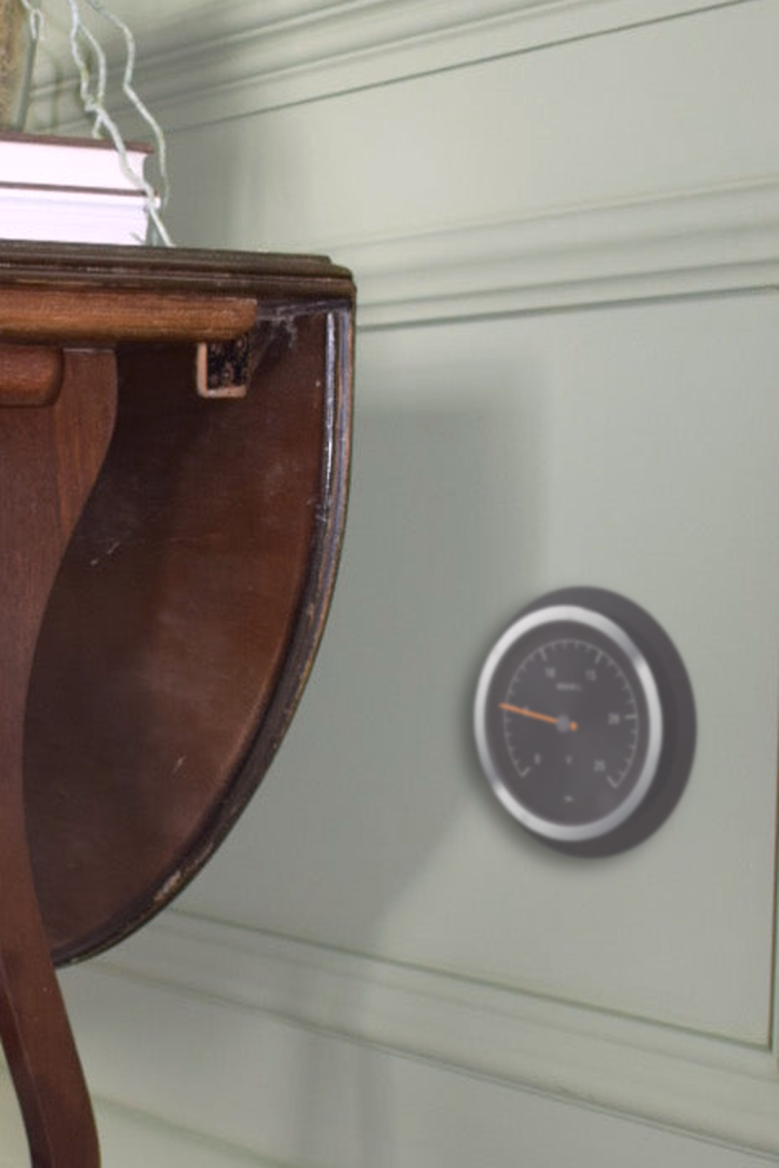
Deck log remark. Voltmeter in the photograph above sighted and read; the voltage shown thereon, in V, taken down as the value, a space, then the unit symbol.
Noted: 5 V
